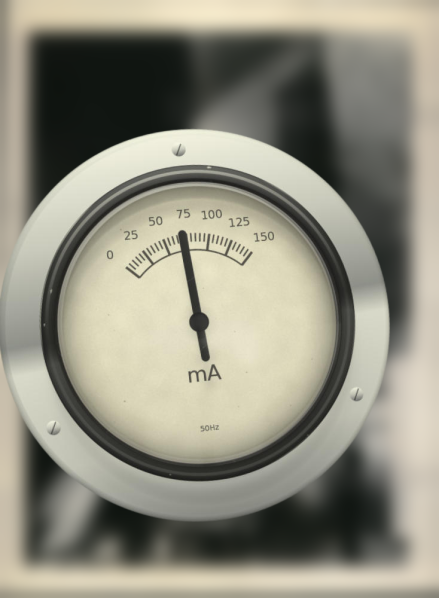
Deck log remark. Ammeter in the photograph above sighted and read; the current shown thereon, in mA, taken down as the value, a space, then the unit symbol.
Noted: 70 mA
